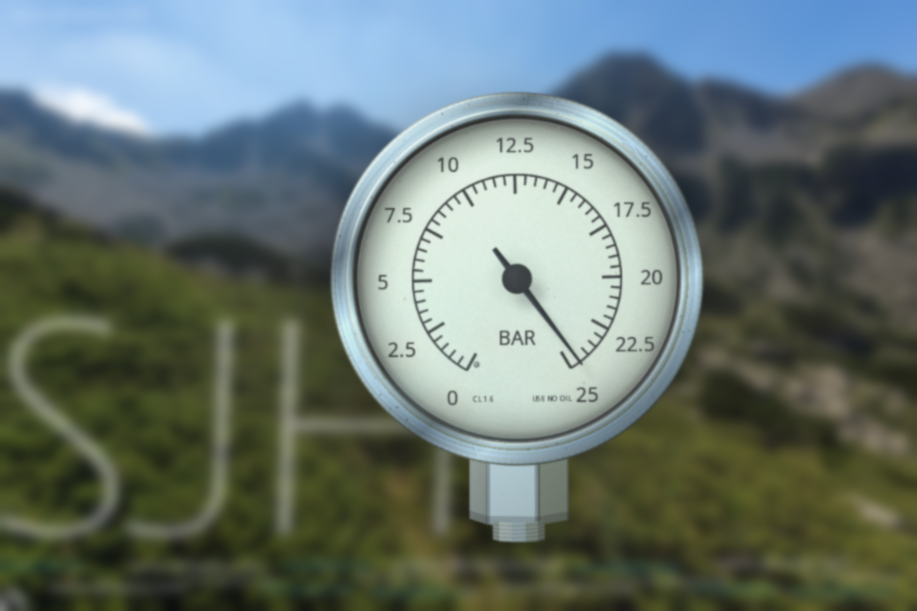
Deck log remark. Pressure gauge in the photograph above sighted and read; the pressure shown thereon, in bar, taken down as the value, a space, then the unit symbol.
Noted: 24.5 bar
